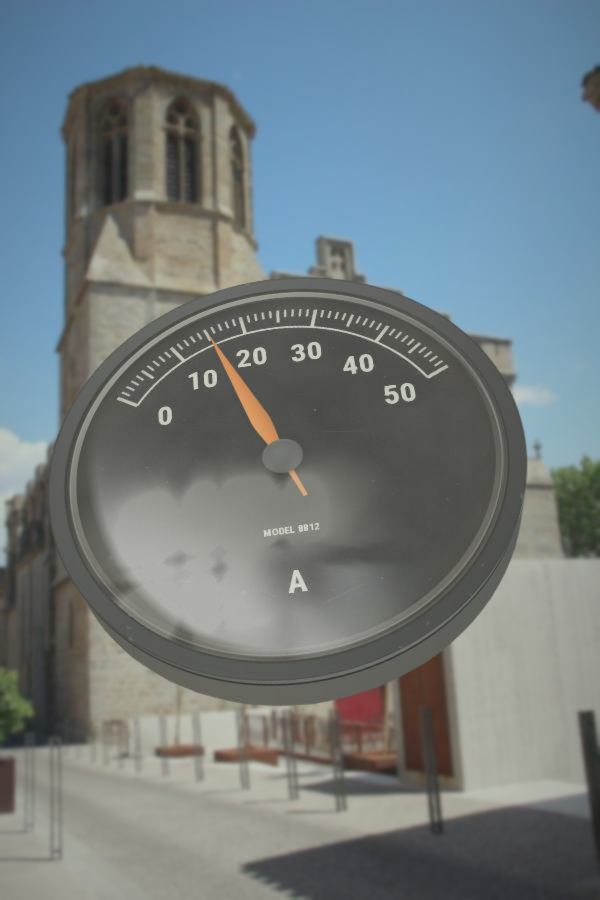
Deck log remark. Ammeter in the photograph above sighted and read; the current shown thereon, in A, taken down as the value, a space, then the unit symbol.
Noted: 15 A
